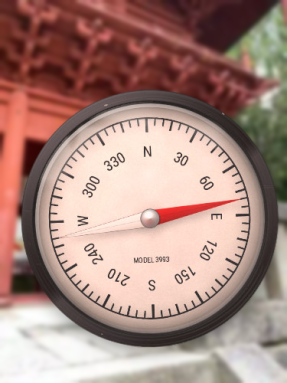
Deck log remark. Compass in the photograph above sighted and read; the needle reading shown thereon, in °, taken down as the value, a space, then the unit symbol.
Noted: 80 °
